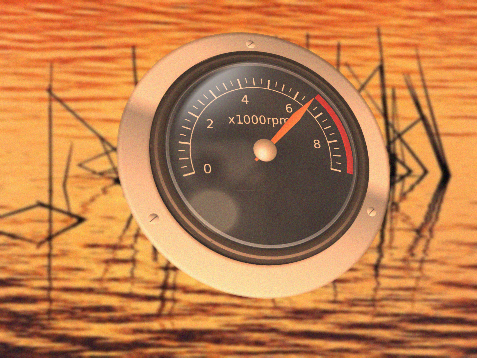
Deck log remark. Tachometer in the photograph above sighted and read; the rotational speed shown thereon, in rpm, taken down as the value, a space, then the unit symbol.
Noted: 6500 rpm
